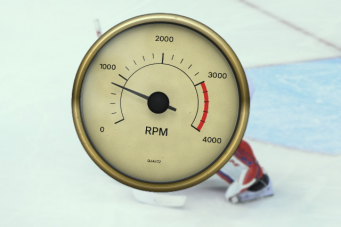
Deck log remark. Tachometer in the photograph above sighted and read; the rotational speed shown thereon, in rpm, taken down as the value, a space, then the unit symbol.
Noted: 800 rpm
